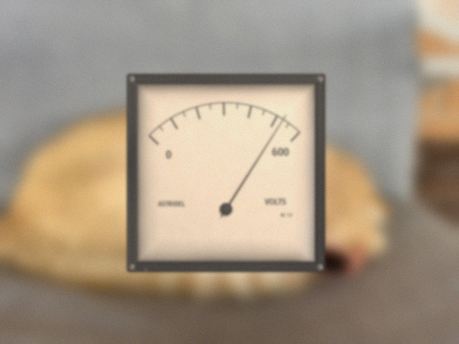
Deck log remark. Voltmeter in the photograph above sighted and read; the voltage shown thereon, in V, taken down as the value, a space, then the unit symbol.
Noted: 525 V
